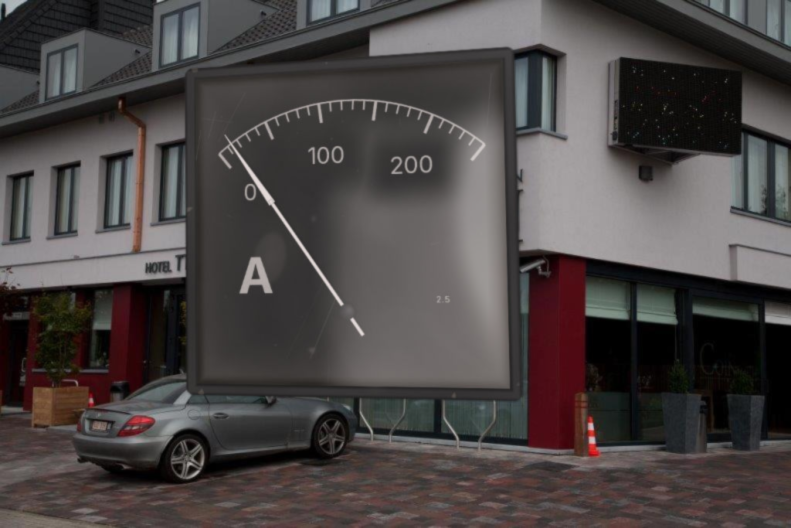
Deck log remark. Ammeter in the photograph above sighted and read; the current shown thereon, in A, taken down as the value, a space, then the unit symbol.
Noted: 15 A
